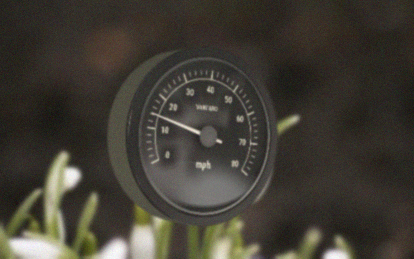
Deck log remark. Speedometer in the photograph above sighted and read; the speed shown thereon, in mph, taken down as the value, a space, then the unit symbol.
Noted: 14 mph
